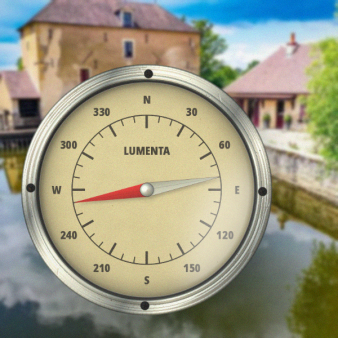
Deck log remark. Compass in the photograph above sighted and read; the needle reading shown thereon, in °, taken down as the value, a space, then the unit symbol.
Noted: 260 °
